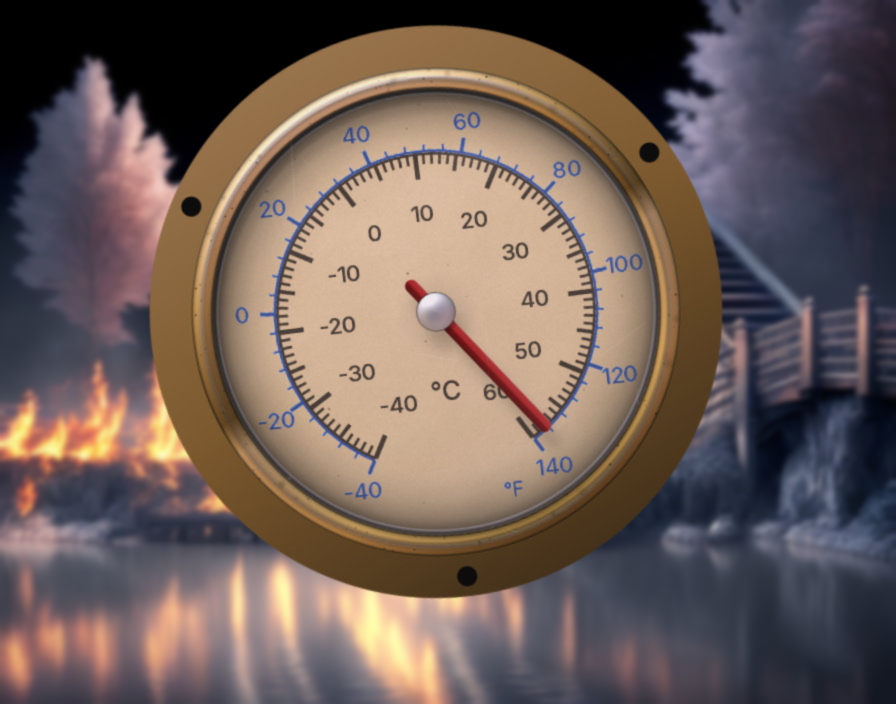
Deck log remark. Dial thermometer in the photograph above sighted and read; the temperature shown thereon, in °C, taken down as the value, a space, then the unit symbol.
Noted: 58 °C
